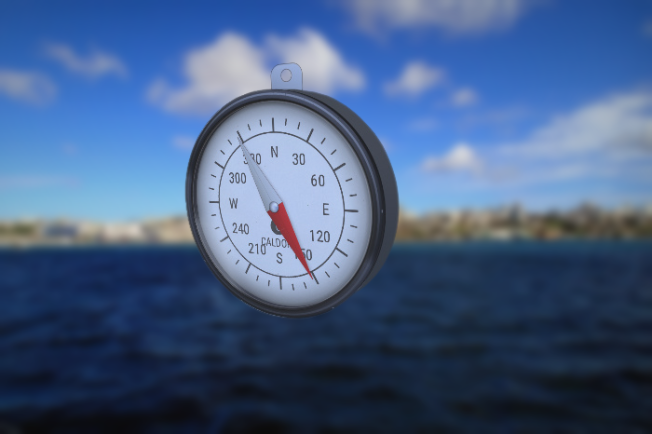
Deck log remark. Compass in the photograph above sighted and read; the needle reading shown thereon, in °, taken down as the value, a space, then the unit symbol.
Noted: 150 °
